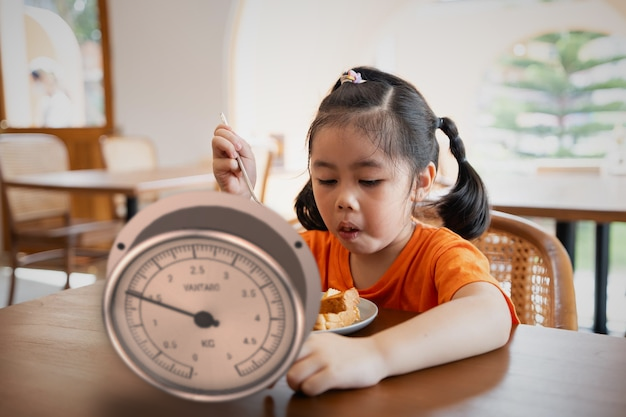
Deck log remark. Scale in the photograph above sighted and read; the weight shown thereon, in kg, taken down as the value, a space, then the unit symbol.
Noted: 1.5 kg
